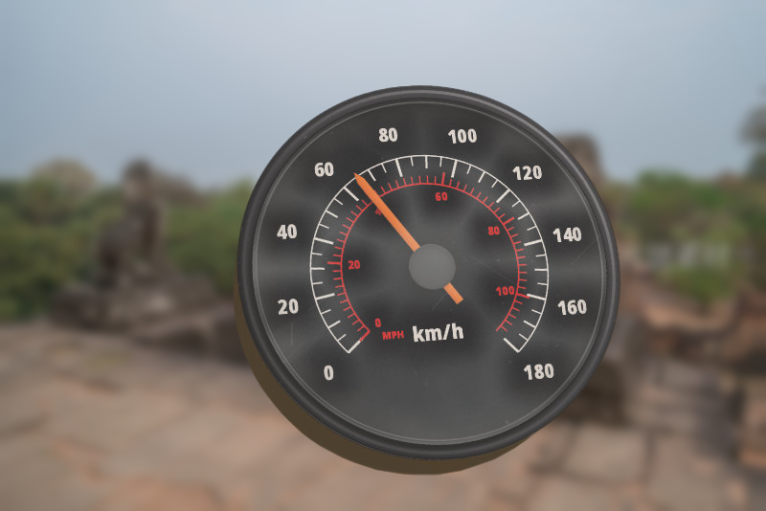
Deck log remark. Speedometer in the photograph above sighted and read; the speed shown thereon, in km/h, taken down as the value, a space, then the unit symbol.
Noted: 65 km/h
